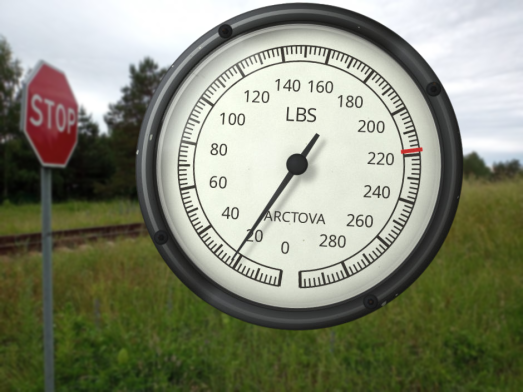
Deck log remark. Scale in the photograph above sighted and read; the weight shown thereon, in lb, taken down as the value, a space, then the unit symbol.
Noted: 22 lb
